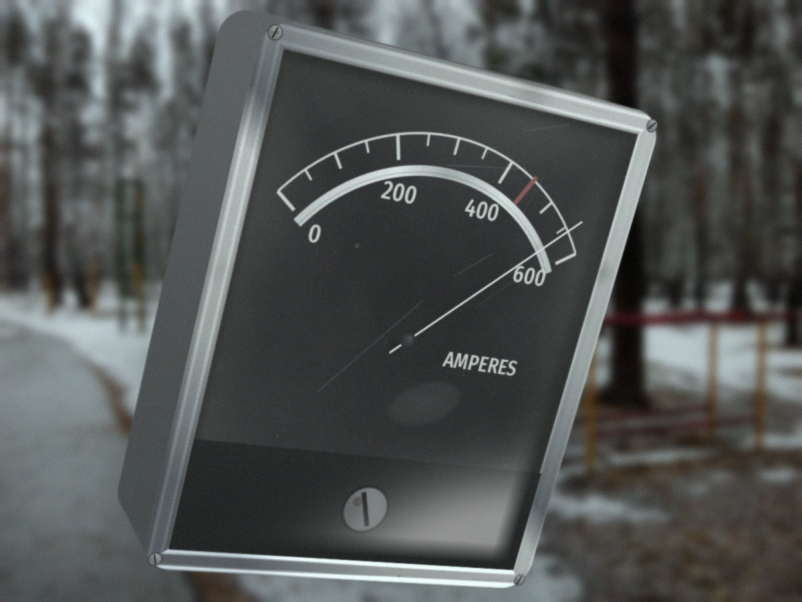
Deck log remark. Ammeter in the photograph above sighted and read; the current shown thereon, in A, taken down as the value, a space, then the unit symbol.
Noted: 550 A
